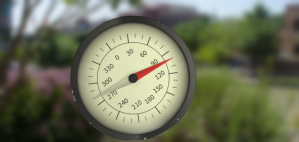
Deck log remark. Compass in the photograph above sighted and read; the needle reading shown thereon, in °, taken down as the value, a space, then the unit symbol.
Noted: 100 °
